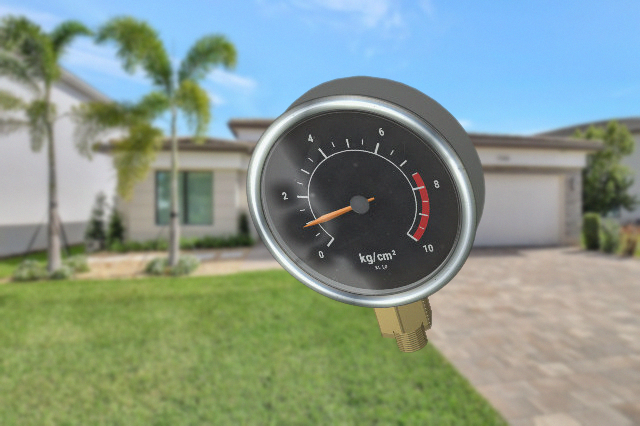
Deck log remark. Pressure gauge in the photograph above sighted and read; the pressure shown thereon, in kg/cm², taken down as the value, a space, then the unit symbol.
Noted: 1 kg/cm²
